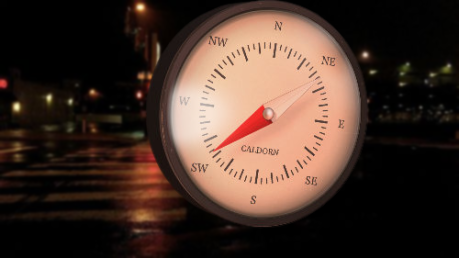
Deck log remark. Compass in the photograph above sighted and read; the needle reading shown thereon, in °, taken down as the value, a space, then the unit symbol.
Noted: 230 °
